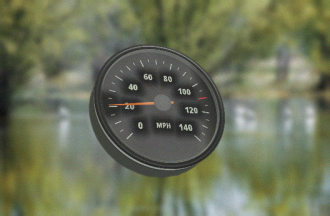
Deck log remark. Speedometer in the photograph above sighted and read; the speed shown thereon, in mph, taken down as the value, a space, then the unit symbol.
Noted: 20 mph
